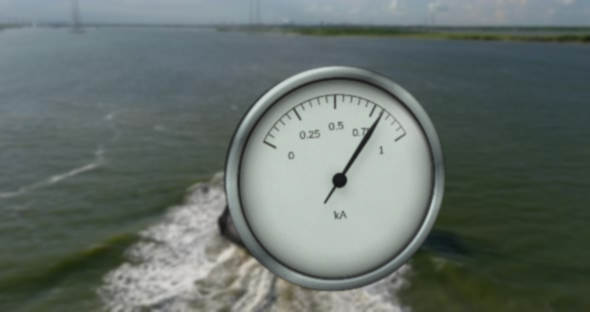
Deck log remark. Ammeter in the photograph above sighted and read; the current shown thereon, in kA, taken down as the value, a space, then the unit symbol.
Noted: 0.8 kA
